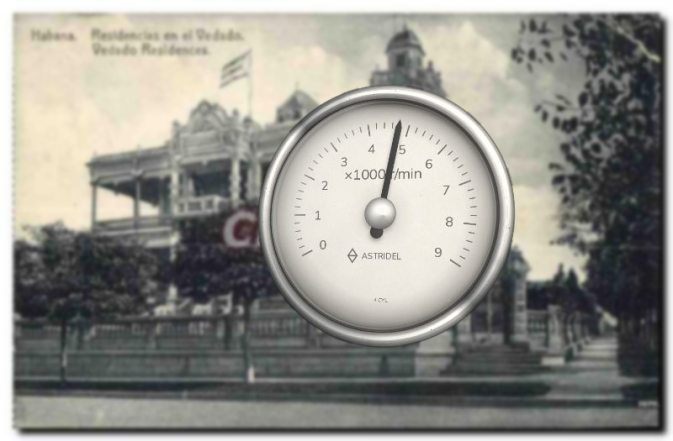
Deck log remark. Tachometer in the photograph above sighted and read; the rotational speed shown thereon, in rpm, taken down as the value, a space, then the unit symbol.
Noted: 4800 rpm
